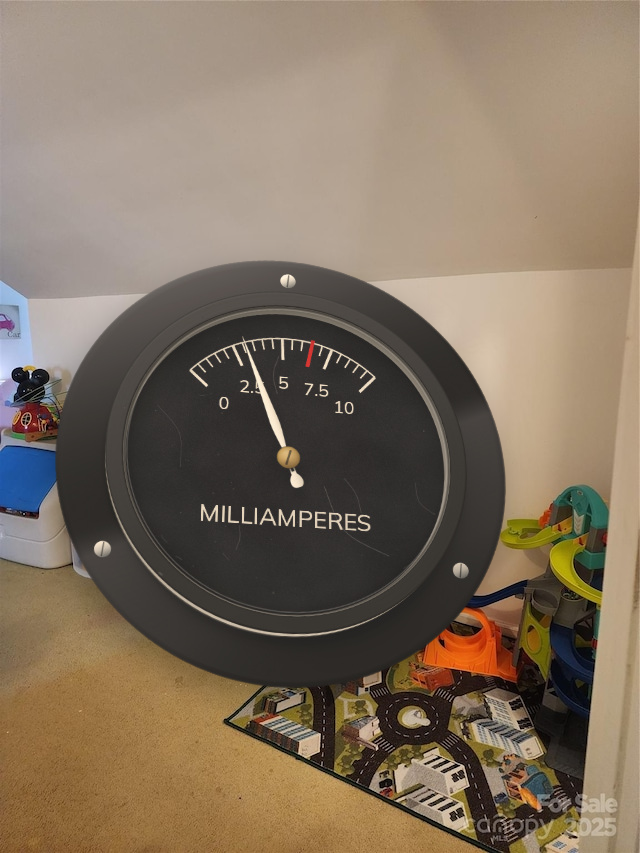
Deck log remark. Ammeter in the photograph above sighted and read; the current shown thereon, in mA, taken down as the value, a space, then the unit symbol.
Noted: 3 mA
